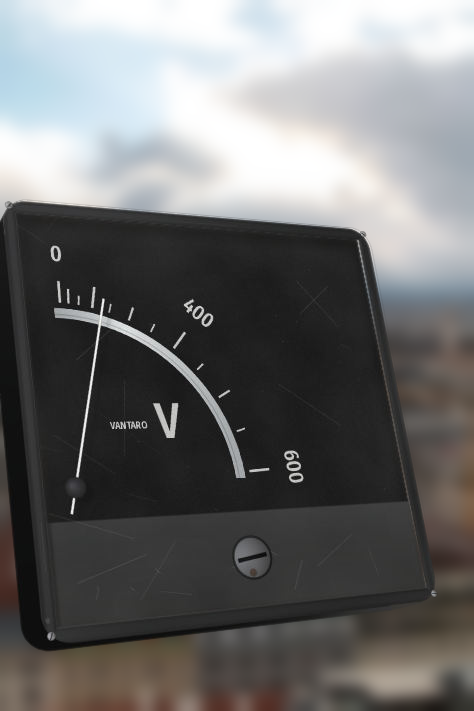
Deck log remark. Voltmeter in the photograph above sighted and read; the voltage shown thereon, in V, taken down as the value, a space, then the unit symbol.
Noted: 225 V
